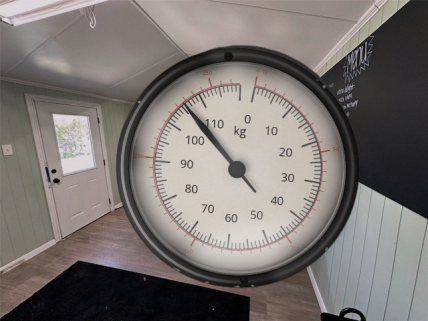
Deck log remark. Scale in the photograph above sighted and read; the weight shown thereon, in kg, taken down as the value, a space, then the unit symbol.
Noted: 106 kg
